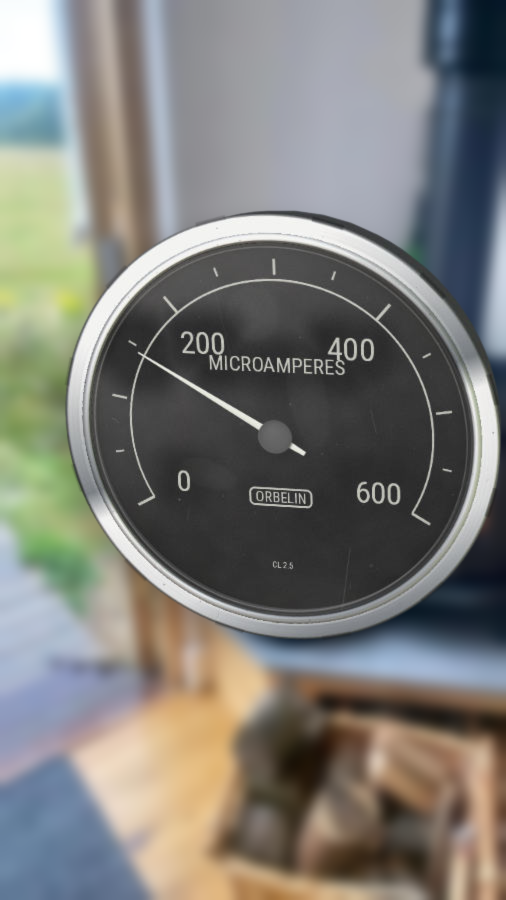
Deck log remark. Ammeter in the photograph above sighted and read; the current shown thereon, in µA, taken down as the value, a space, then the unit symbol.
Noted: 150 µA
